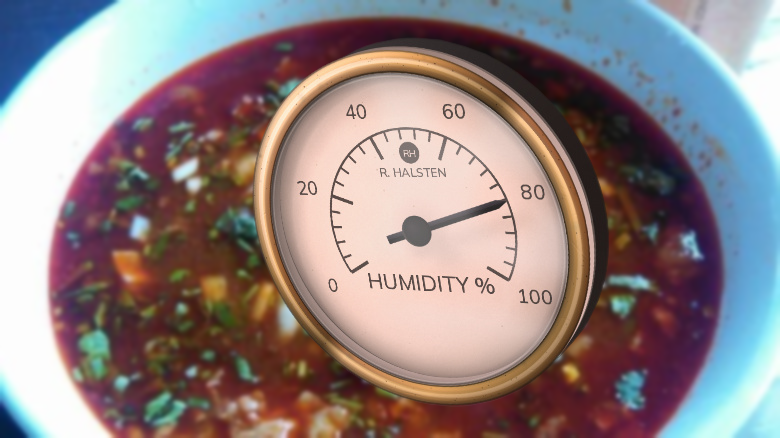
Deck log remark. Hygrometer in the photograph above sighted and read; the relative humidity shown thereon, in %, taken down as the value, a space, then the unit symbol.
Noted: 80 %
